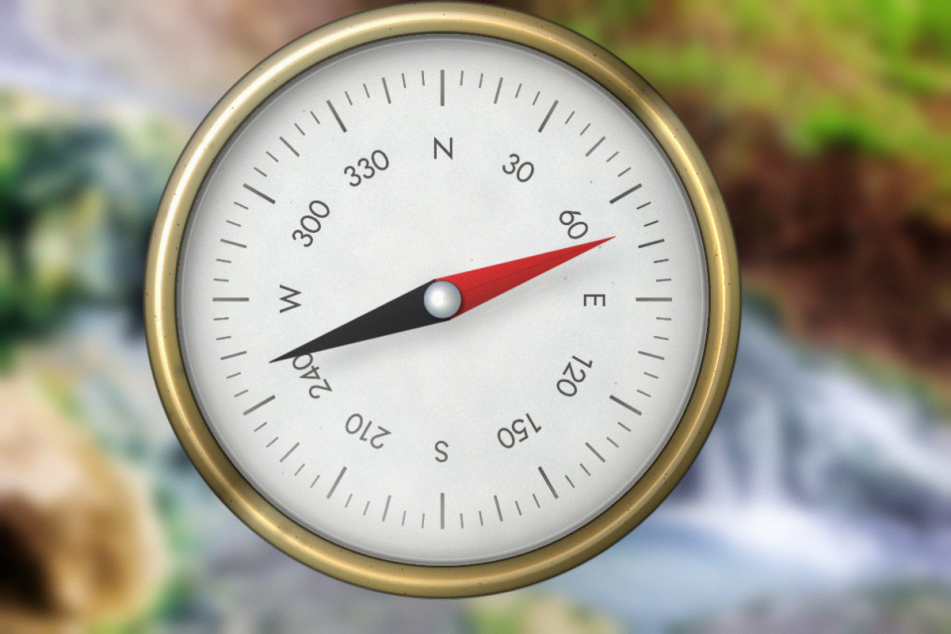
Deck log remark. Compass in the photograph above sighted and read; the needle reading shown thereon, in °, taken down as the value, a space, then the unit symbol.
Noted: 70 °
